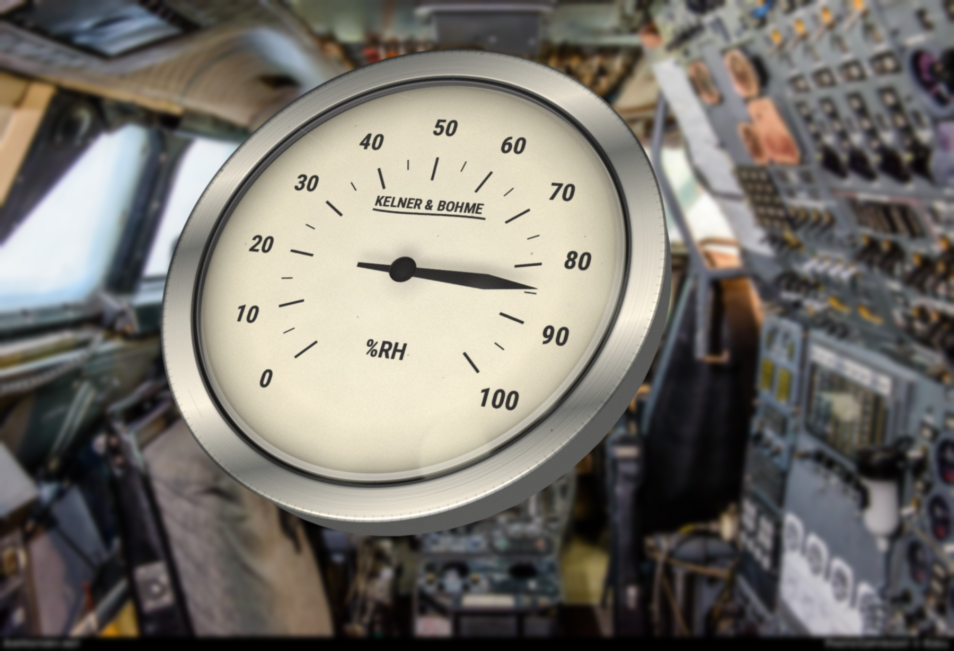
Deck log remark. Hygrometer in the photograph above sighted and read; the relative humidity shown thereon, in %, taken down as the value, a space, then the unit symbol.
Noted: 85 %
